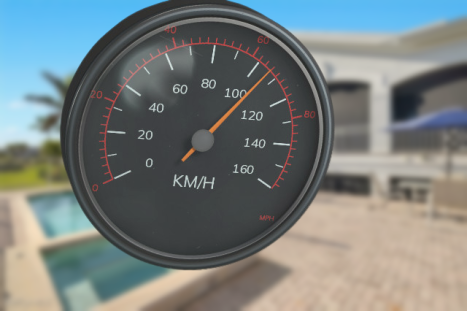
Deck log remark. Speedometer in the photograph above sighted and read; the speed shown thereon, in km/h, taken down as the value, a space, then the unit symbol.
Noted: 105 km/h
